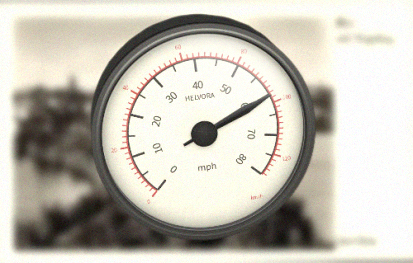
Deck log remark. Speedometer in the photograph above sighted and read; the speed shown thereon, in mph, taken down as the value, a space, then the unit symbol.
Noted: 60 mph
